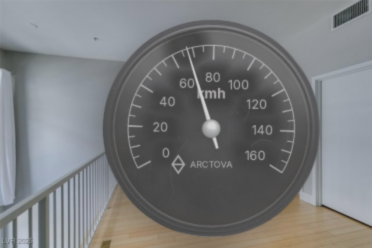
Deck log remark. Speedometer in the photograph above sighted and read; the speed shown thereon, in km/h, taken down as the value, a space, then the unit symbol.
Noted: 67.5 km/h
